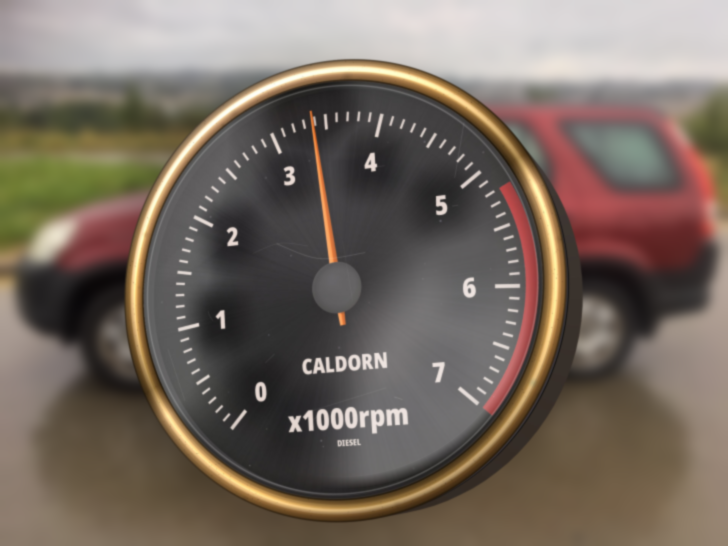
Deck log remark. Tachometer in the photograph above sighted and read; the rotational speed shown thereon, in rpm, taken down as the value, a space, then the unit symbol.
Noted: 3400 rpm
